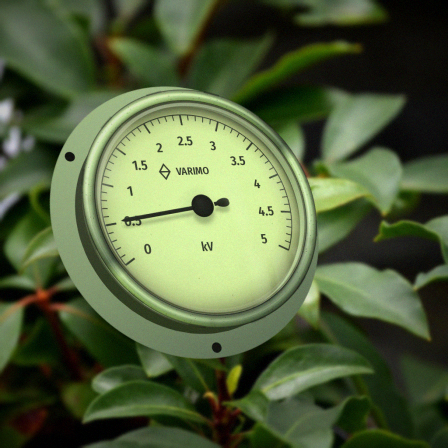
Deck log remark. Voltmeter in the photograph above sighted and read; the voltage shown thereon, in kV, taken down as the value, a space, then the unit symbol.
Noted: 0.5 kV
